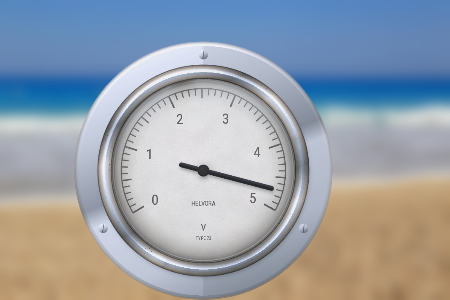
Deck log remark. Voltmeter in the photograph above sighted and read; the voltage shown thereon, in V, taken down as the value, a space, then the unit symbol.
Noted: 4.7 V
